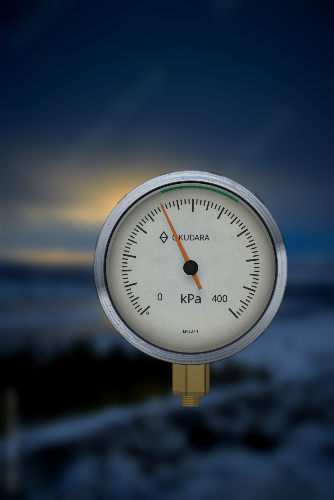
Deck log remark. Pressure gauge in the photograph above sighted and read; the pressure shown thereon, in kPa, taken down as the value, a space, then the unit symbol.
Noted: 160 kPa
